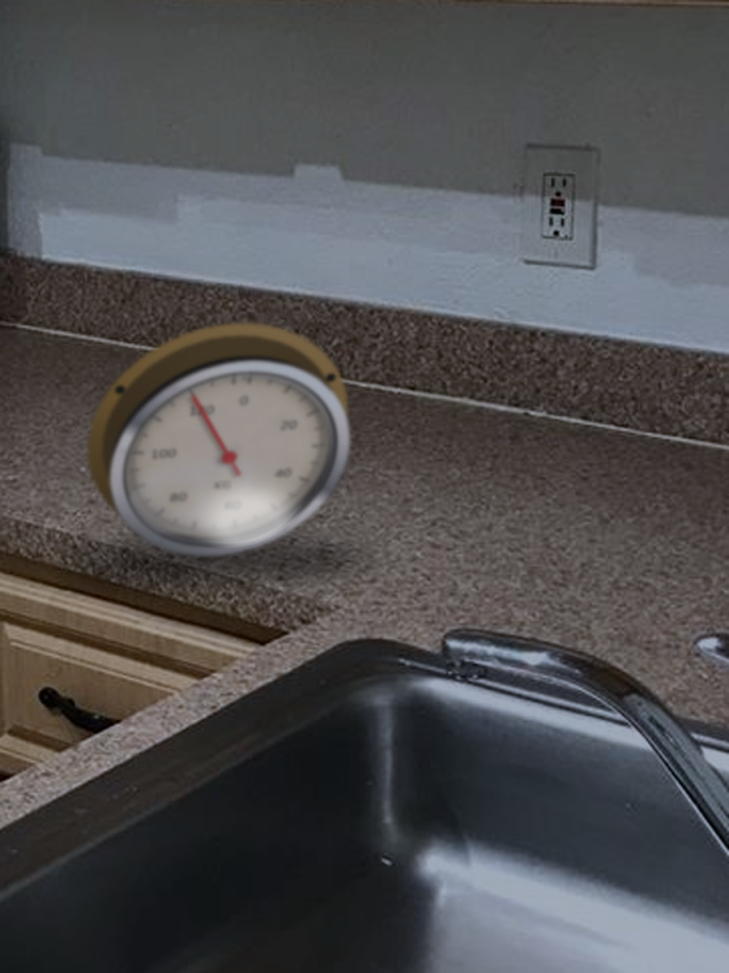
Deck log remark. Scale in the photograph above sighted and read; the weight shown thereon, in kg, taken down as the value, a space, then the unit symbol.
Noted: 120 kg
